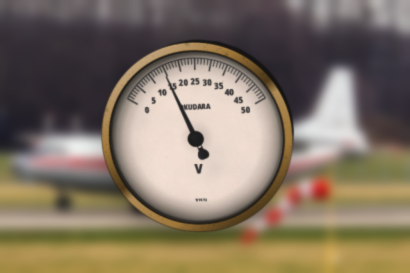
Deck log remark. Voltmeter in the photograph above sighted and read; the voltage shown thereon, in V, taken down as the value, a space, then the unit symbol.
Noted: 15 V
